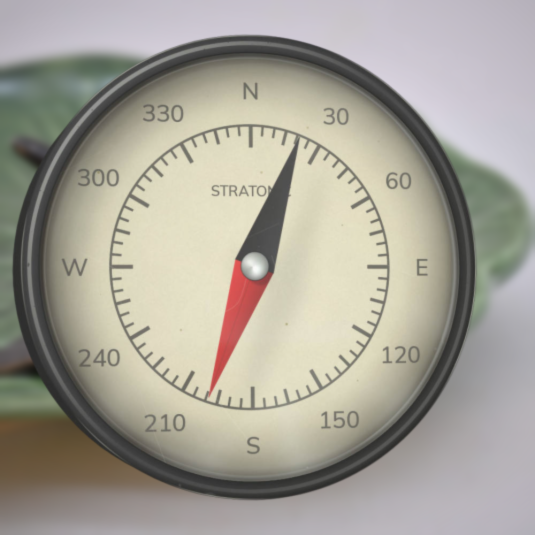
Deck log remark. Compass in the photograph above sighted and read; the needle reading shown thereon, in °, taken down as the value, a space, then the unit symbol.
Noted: 200 °
